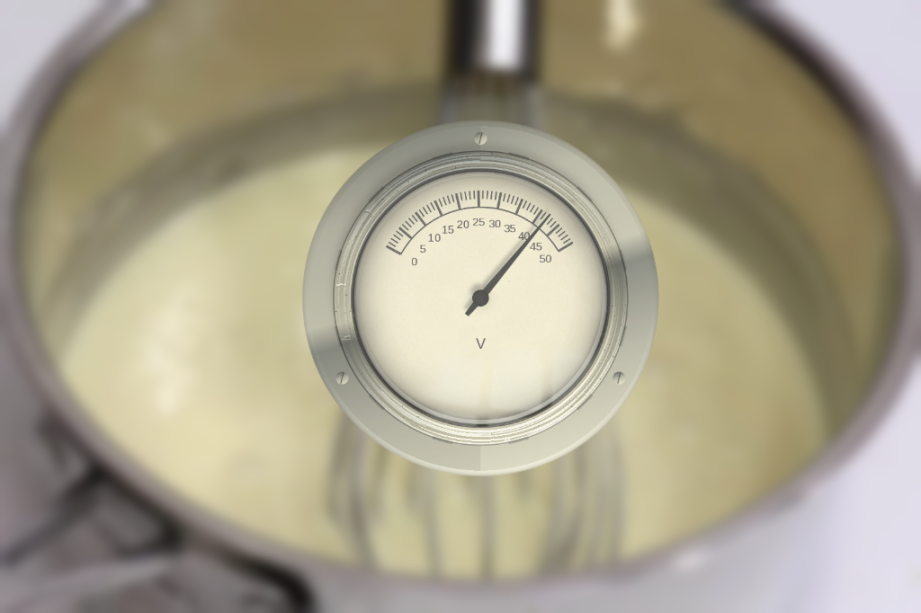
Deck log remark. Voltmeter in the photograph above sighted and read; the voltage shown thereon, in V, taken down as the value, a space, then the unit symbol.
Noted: 42 V
